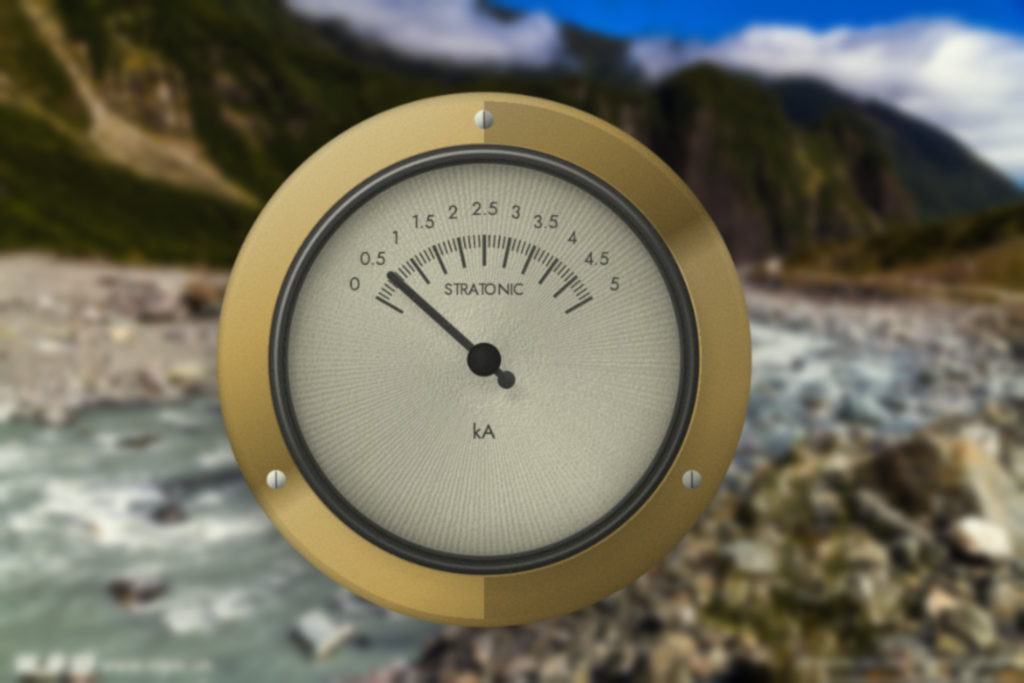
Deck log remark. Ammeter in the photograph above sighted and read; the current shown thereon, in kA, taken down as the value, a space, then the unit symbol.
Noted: 0.5 kA
